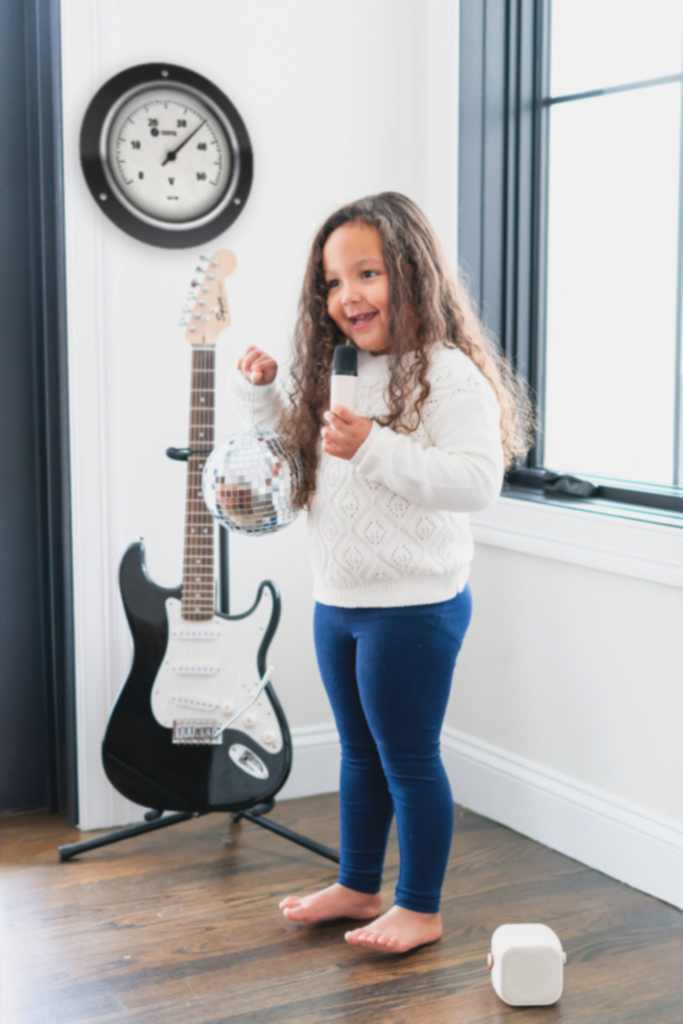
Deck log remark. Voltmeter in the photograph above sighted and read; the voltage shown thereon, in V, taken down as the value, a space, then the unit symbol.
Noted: 35 V
